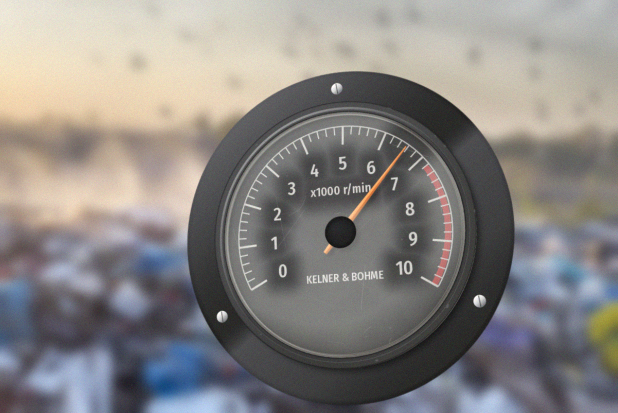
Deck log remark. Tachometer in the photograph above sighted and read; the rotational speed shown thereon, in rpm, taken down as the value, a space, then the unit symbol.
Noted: 6600 rpm
